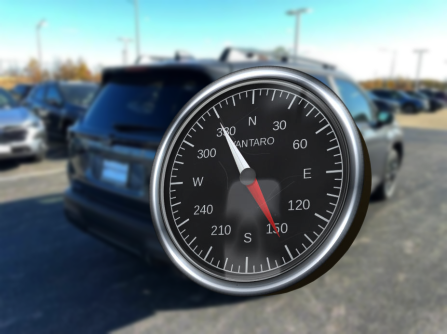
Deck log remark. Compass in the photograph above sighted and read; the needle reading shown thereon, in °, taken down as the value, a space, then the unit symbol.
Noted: 150 °
